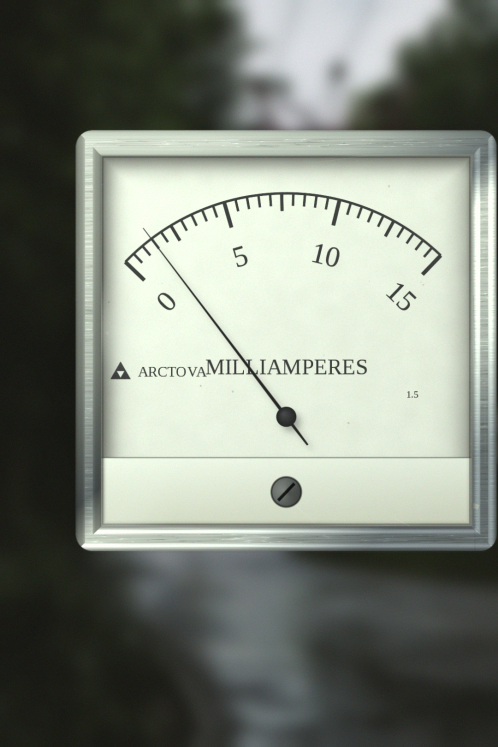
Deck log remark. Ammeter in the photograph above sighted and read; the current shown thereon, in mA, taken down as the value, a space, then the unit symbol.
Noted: 1.5 mA
